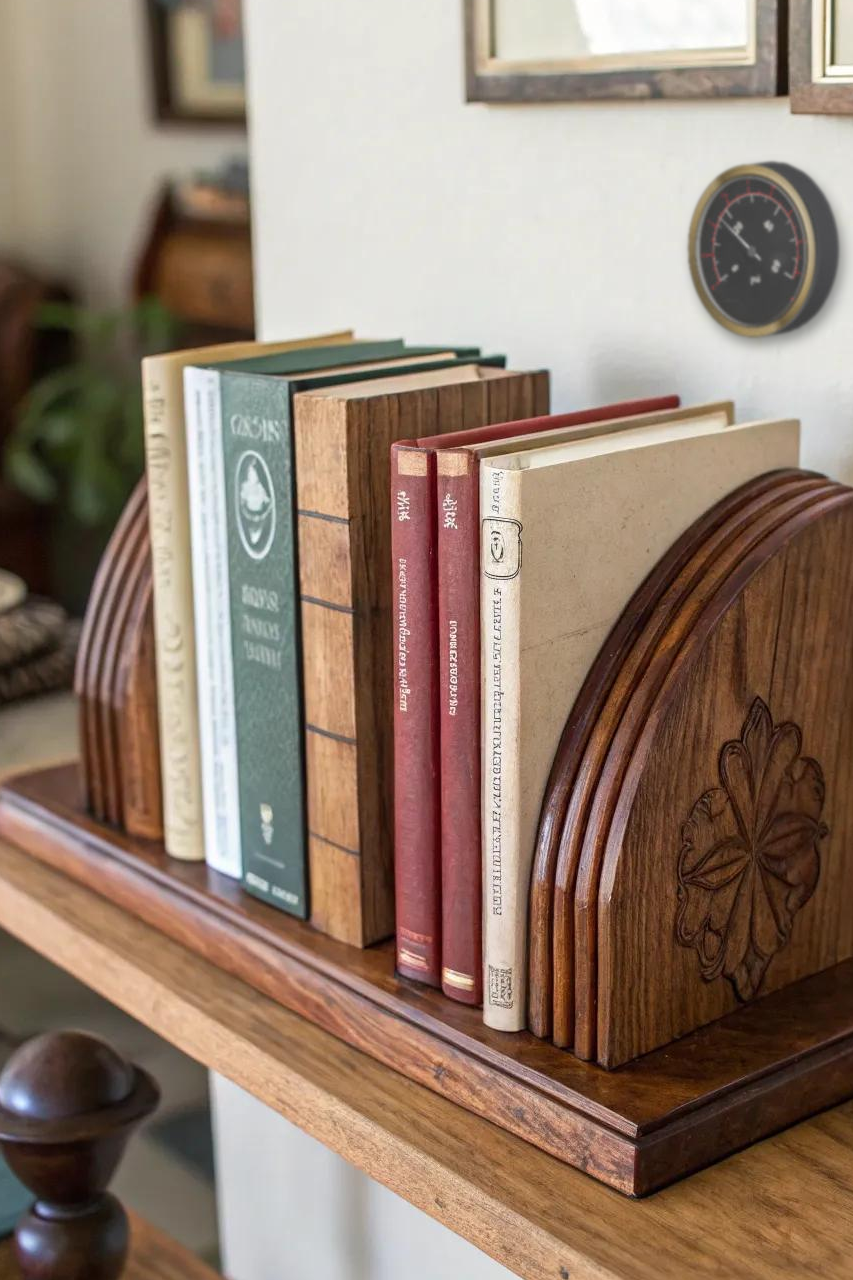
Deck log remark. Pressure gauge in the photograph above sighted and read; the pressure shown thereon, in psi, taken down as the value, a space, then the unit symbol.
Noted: 17.5 psi
